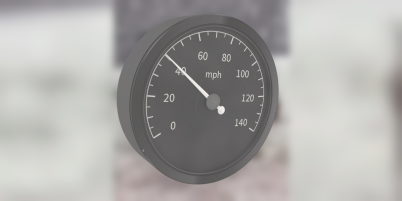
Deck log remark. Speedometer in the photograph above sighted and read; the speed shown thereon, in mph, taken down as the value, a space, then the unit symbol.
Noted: 40 mph
